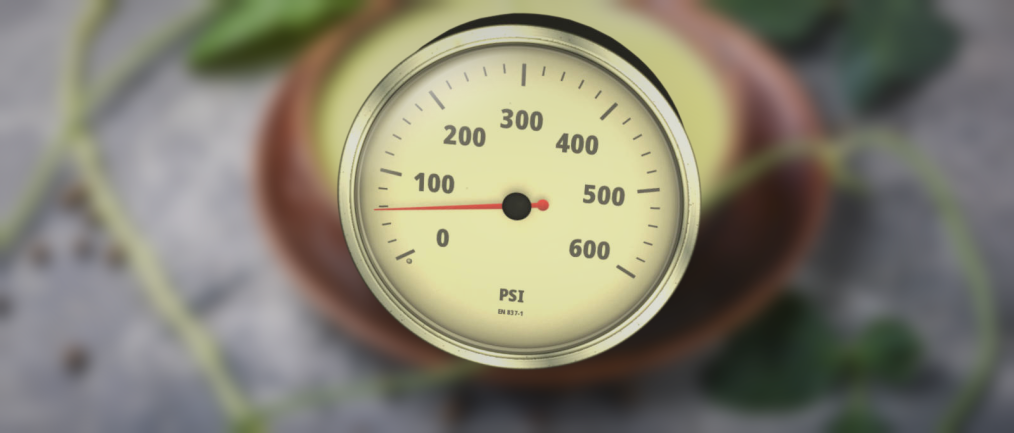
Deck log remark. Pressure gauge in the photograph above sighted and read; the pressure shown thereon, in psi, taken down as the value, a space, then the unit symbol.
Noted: 60 psi
